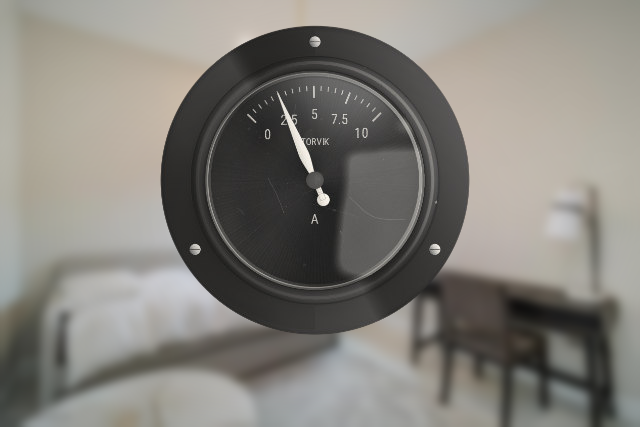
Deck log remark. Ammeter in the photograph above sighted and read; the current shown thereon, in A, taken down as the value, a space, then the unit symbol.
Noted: 2.5 A
